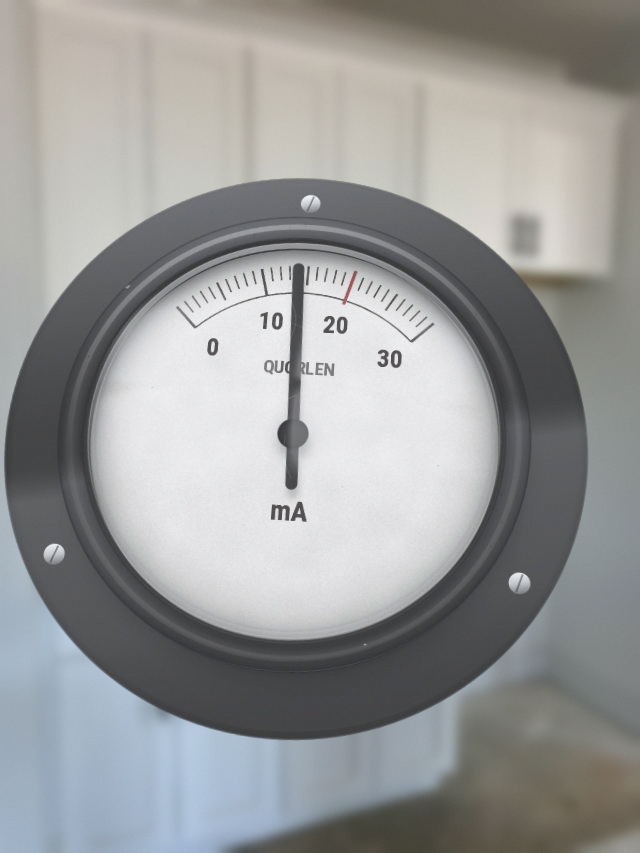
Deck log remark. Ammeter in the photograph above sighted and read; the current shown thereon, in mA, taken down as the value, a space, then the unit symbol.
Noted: 14 mA
